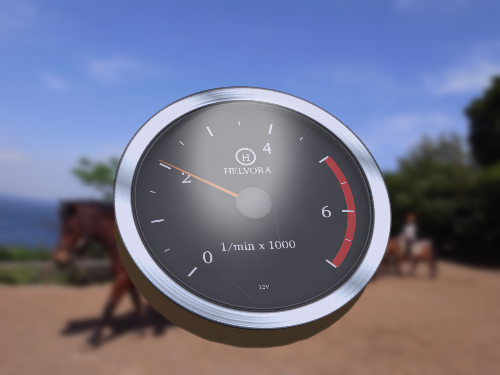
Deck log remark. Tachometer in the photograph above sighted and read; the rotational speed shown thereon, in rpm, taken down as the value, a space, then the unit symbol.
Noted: 2000 rpm
